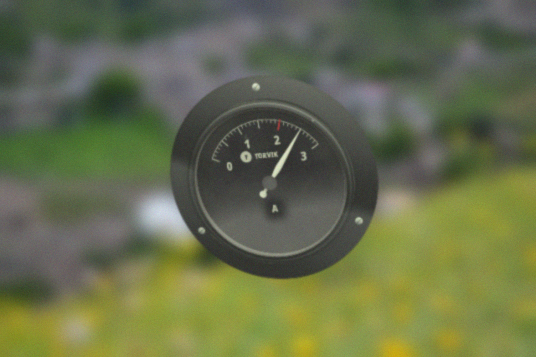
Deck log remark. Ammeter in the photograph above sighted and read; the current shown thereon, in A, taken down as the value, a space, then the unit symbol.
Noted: 2.5 A
